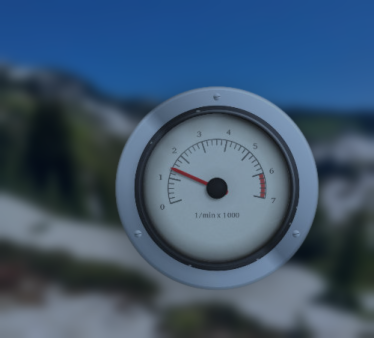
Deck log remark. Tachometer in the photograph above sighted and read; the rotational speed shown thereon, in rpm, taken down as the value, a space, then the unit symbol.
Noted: 1400 rpm
